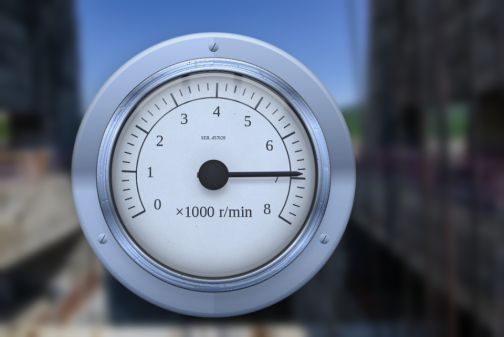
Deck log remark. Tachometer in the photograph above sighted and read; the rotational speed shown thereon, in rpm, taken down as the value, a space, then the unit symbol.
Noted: 6900 rpm
